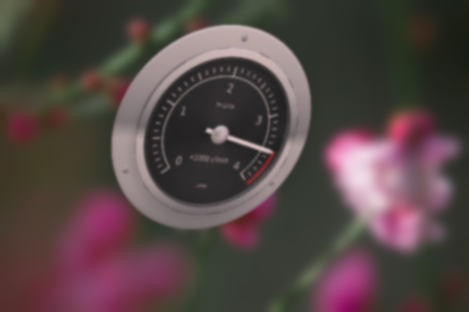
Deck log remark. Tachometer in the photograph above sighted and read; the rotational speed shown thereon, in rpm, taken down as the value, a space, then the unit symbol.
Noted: 3500 rpm
